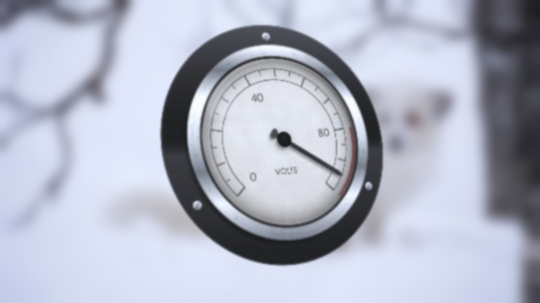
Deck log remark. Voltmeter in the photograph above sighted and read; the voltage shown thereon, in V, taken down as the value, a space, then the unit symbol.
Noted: 95 V
